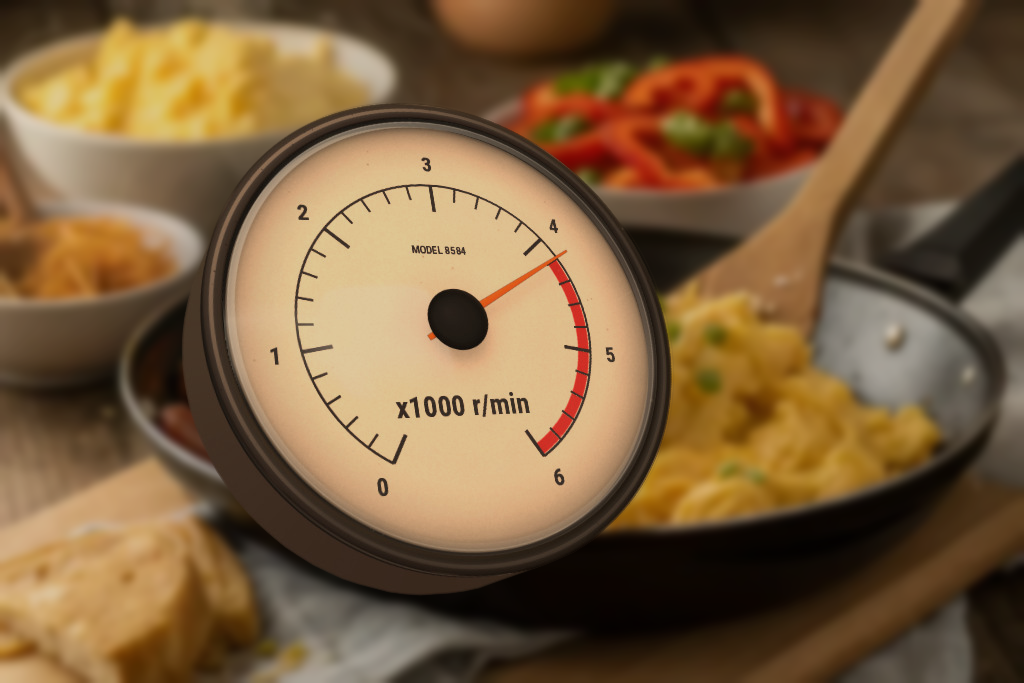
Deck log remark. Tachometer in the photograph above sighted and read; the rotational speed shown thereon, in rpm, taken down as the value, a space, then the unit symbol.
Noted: 4200 rpm
